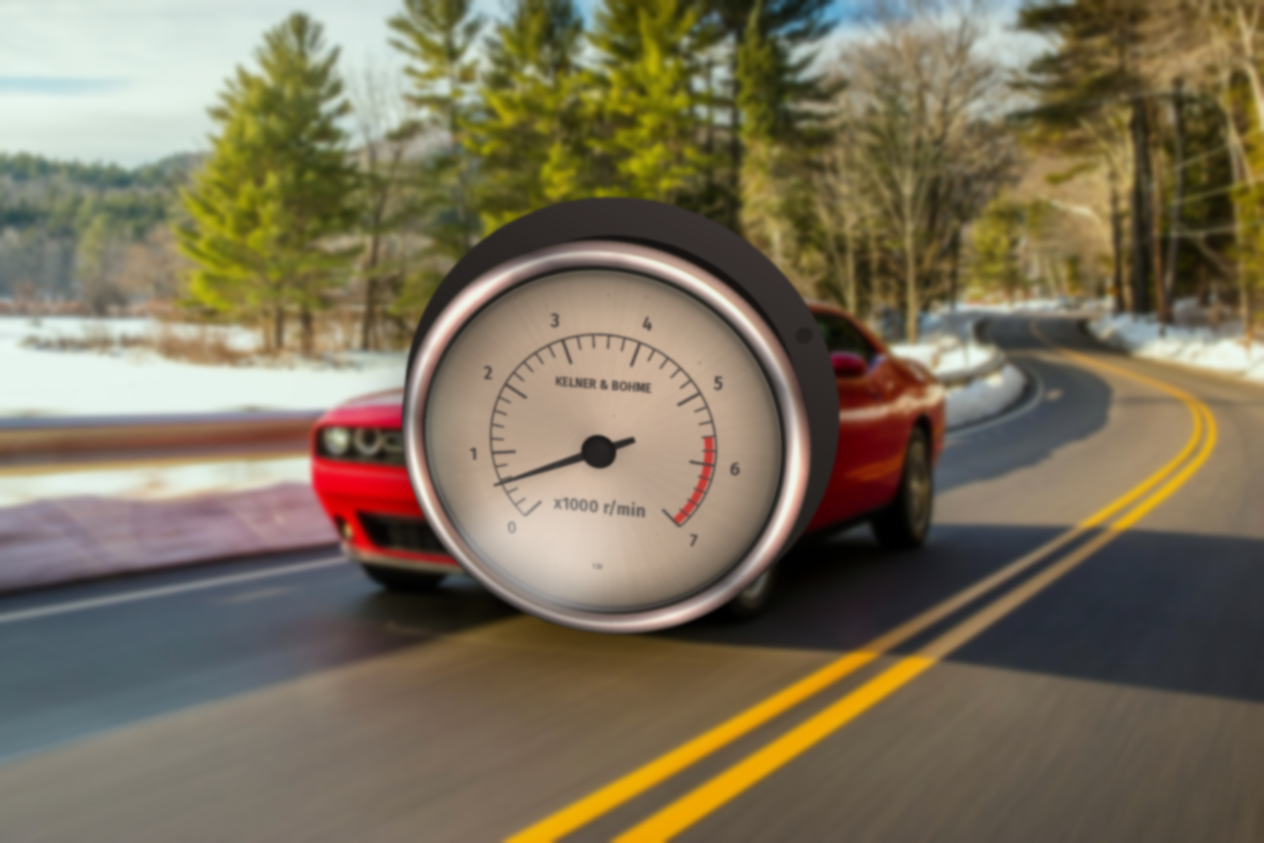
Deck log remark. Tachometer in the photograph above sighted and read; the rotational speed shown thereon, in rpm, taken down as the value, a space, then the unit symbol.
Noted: 600 rpm
